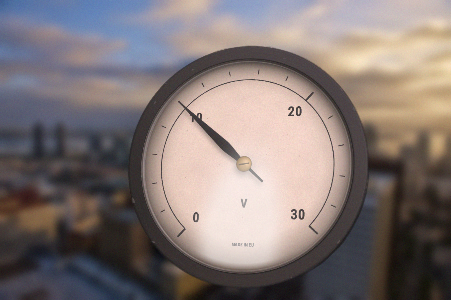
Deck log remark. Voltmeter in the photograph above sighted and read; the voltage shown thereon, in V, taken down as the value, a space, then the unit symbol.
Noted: 10 V
